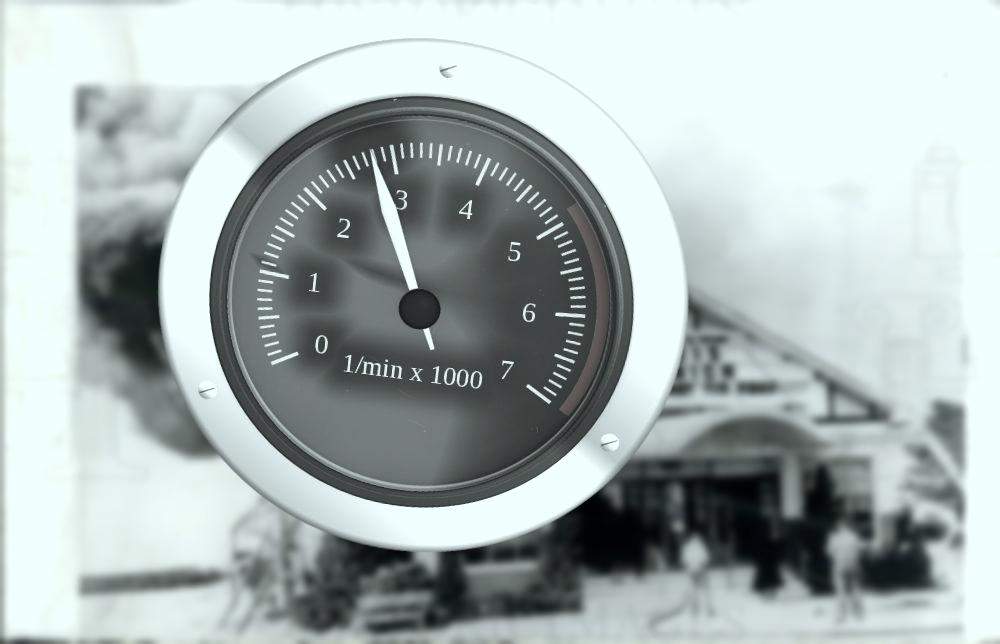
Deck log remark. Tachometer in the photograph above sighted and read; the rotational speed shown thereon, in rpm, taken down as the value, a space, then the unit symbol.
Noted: 2800 rpm
